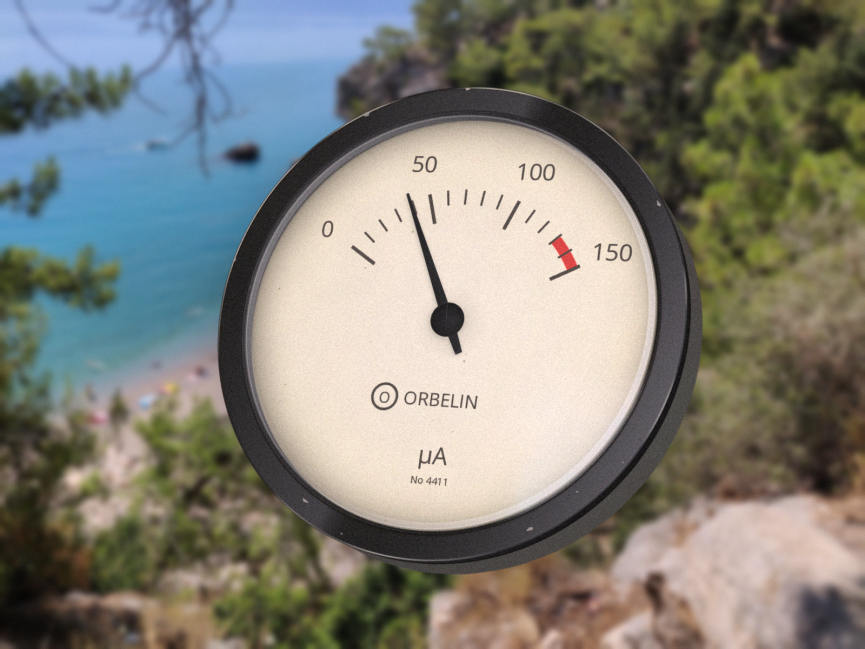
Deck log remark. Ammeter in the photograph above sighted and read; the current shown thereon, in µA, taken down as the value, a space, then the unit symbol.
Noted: 40 µA
